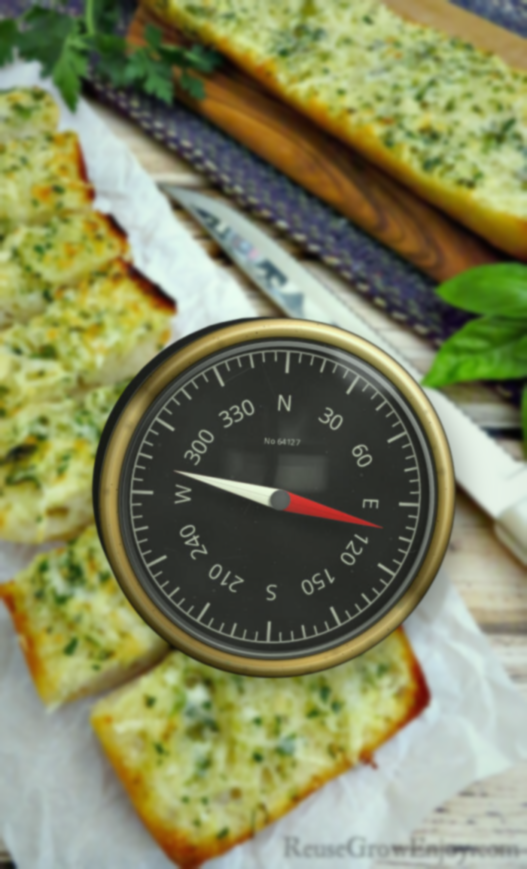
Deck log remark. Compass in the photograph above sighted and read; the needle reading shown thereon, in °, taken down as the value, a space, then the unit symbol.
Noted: 102.5 °
